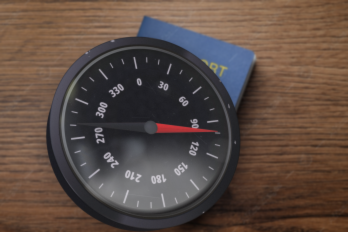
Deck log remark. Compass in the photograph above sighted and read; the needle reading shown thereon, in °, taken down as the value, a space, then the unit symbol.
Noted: 100 °
